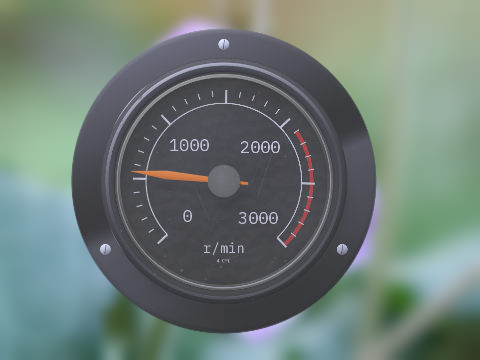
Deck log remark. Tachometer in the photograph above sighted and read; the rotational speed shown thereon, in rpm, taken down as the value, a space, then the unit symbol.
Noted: 550 rpm
